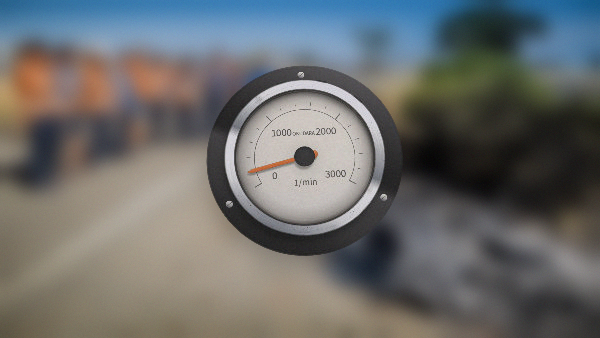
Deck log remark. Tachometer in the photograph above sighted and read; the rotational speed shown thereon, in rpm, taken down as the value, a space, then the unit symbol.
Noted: 200 rpm
